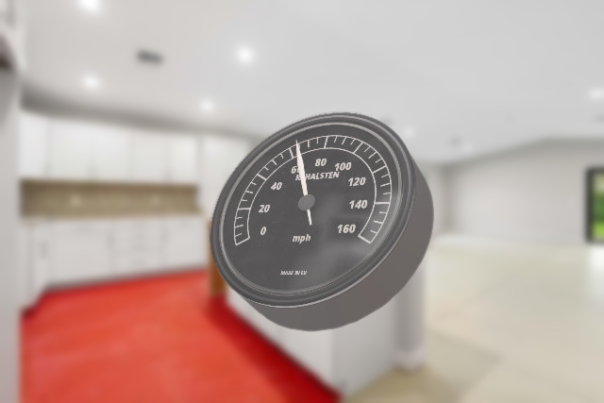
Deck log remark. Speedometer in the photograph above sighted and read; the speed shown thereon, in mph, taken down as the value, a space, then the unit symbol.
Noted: 65 mph
